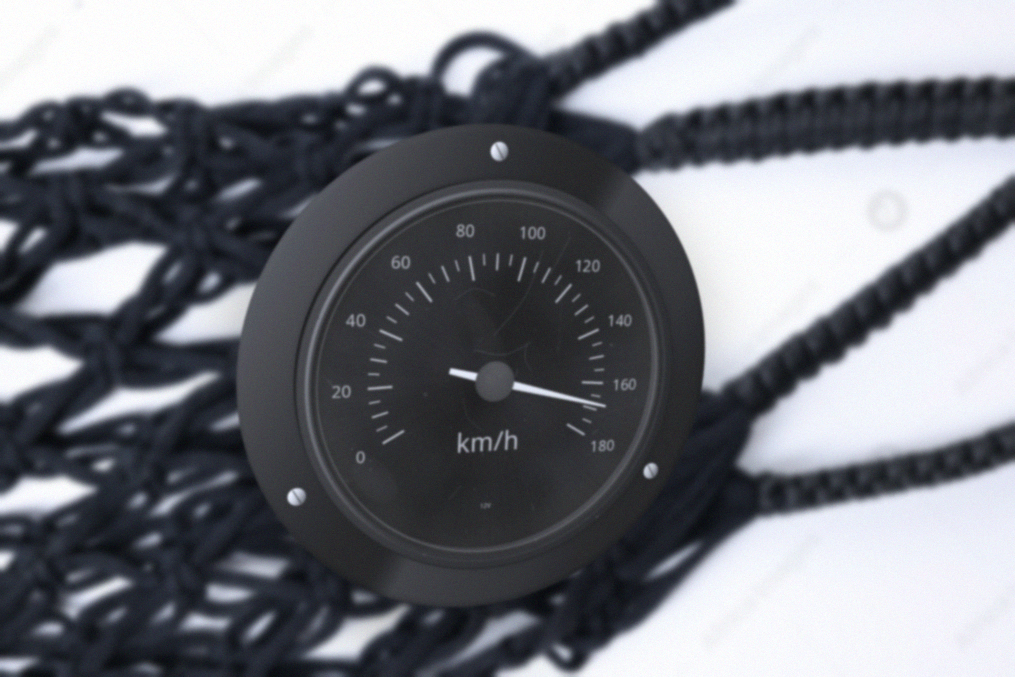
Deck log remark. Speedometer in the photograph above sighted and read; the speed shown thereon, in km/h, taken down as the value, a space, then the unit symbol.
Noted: 167.5 km/h
